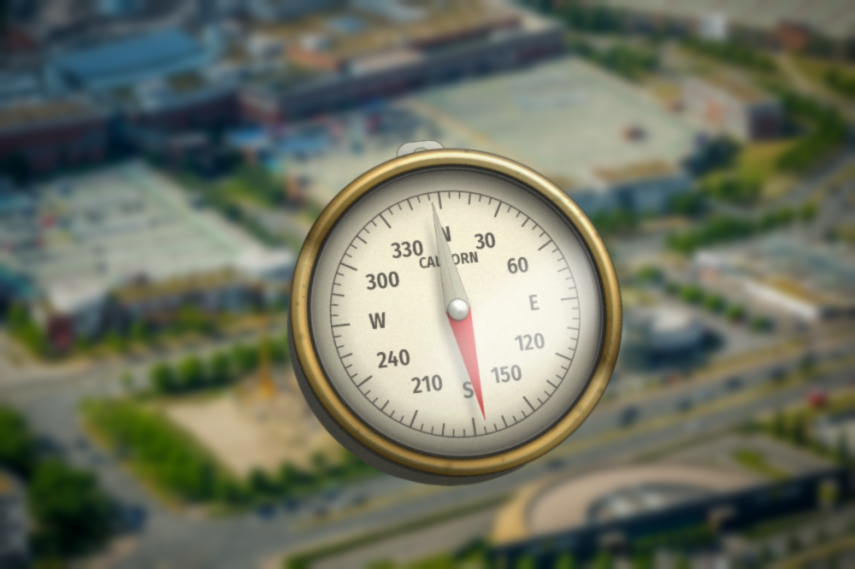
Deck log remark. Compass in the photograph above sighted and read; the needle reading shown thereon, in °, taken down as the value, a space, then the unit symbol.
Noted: 175 °
